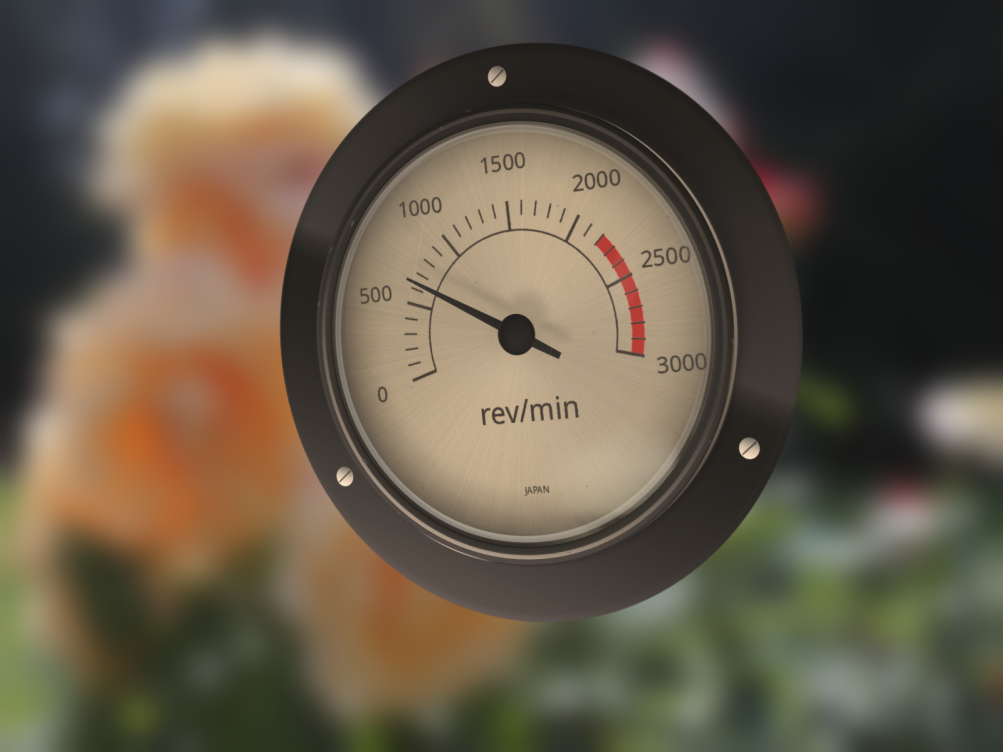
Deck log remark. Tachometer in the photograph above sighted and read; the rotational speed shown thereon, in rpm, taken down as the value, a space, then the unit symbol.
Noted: 650 rpm
